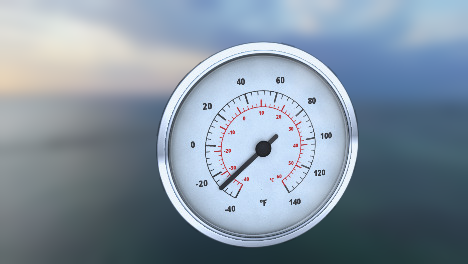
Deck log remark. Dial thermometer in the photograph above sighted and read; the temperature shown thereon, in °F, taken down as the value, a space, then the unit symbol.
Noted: -28 °F
